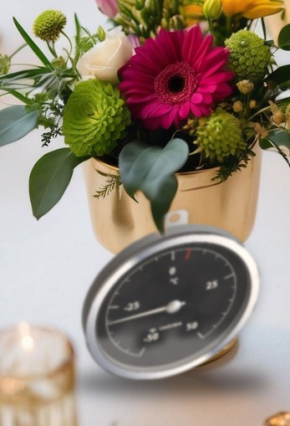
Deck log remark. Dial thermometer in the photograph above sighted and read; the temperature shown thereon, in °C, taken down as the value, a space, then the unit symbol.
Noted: -30 °C
